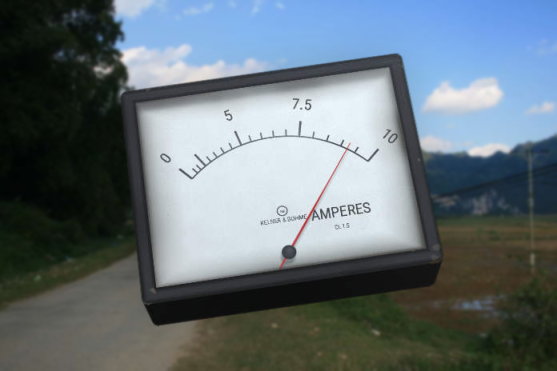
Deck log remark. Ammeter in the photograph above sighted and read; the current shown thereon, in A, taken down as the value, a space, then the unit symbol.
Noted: 9.25 A
